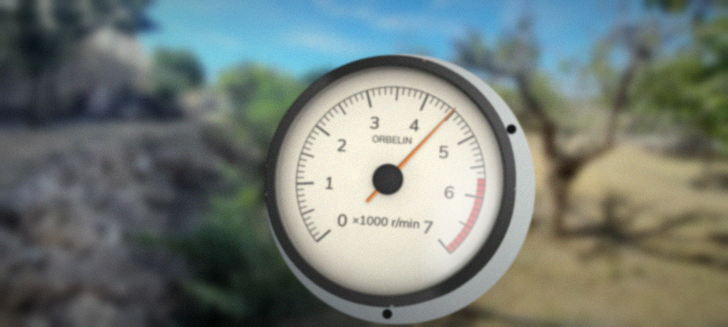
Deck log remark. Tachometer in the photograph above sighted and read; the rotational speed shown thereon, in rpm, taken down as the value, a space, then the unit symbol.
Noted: 4500 rpm
